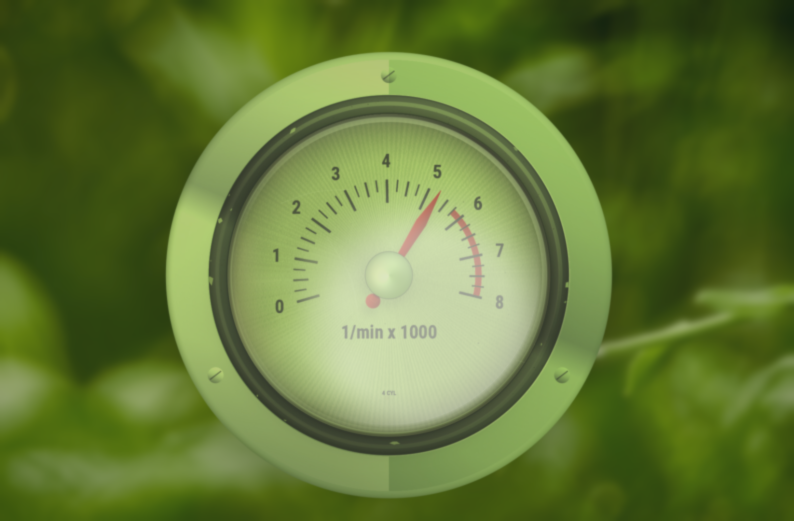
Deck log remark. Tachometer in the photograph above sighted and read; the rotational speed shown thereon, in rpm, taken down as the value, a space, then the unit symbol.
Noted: 5250 rpm
